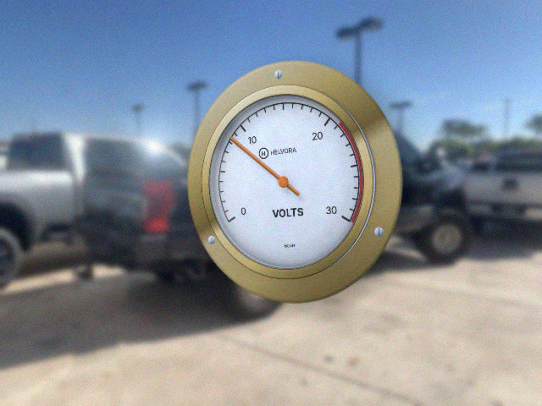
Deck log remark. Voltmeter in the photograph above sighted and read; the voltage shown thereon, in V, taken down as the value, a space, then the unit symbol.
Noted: 8.5 V
